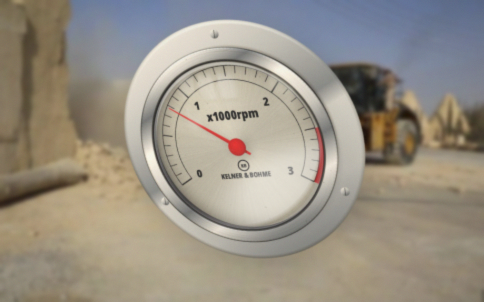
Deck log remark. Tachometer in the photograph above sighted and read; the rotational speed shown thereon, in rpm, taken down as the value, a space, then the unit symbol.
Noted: 800 rpm
